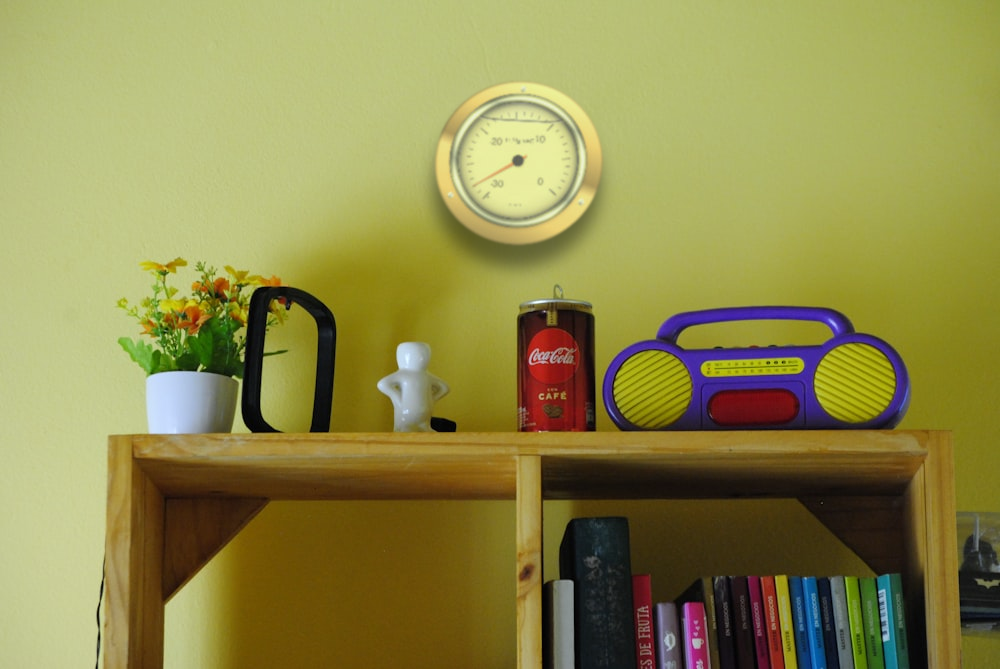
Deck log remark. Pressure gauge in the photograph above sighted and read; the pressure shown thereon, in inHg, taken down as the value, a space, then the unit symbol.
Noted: -28 inHg
